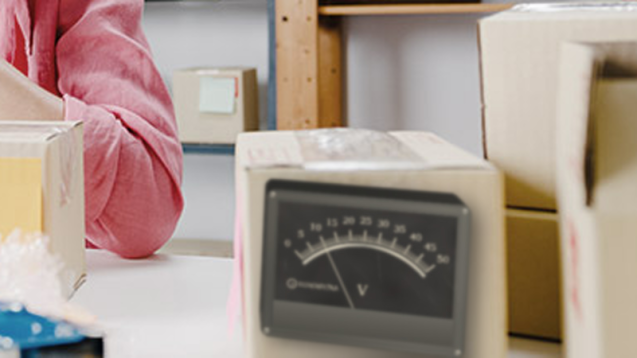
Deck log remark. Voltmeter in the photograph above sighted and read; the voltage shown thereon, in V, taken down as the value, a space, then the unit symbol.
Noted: 10 V
